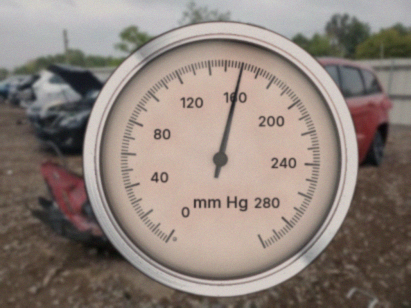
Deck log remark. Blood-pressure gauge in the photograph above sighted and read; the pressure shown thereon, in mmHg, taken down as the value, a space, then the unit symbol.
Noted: 160 mmHg
